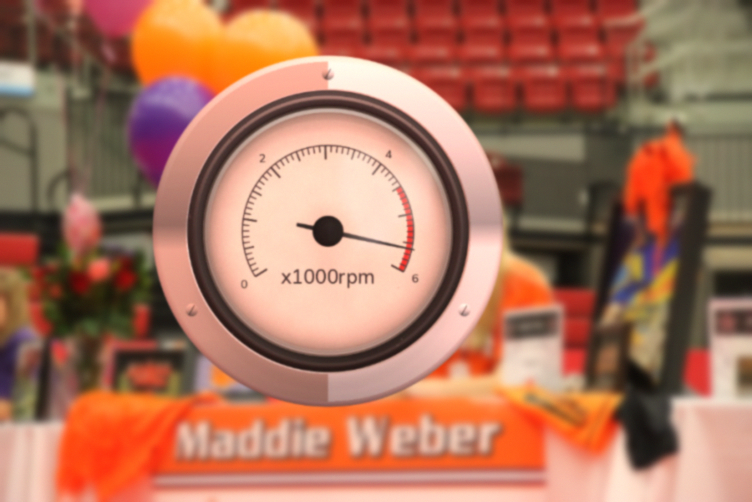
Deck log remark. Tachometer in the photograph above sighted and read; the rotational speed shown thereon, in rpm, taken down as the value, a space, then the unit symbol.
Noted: 5600 rpm
